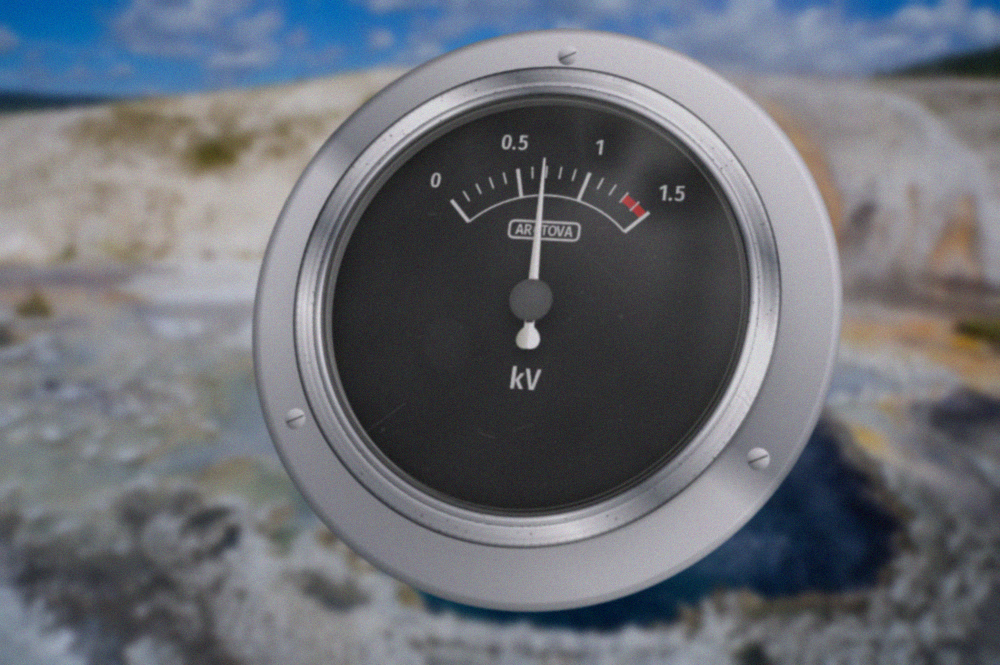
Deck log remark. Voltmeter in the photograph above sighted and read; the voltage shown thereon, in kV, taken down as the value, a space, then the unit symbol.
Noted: 0.7 kV
